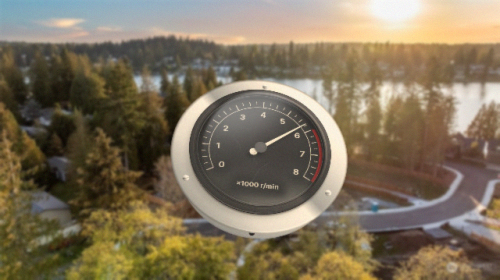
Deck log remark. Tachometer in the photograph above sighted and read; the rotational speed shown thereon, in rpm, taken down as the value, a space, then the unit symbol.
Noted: 5750 rpm
